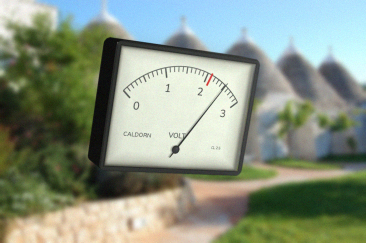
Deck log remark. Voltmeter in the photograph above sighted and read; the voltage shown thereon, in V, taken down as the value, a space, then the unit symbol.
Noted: 2.5 V
